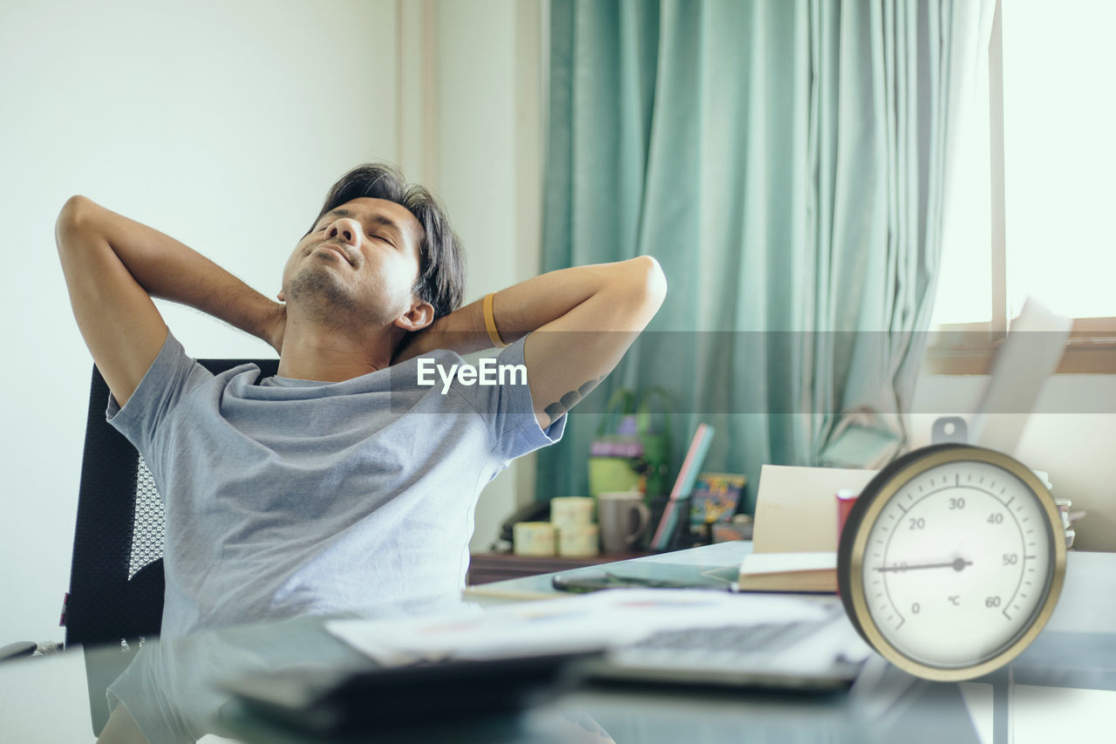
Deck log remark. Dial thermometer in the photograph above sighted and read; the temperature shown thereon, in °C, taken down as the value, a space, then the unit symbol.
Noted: 10 °C
